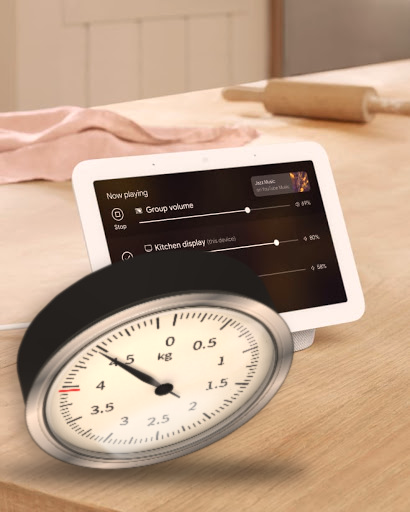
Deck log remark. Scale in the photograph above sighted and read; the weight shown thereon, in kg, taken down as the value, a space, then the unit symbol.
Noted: 4.5 kg
